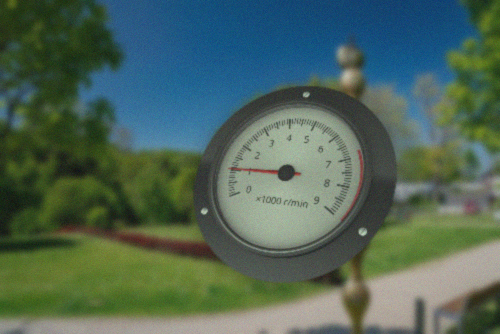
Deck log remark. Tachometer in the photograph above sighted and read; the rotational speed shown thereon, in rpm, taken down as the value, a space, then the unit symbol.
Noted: 1000 rpm
